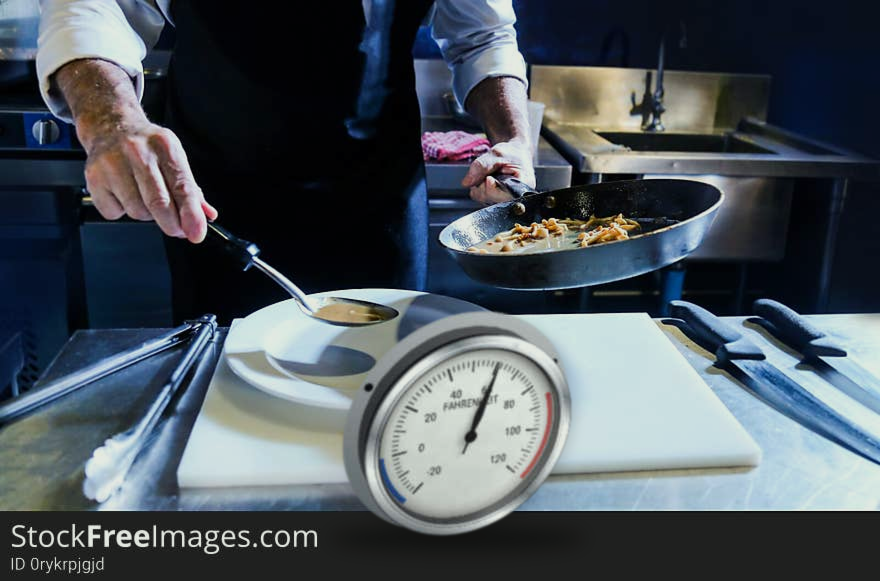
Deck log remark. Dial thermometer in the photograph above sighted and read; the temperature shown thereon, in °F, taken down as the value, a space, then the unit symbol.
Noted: 60 °F
